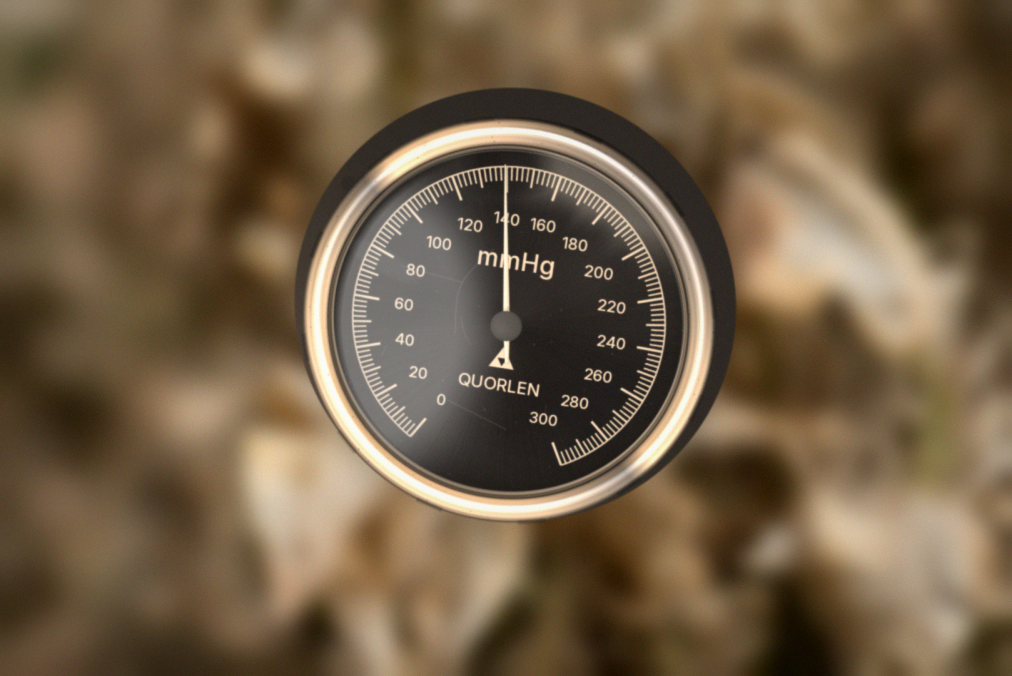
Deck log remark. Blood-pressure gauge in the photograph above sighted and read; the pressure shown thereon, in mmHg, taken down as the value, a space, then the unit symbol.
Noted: 140 mmHg
